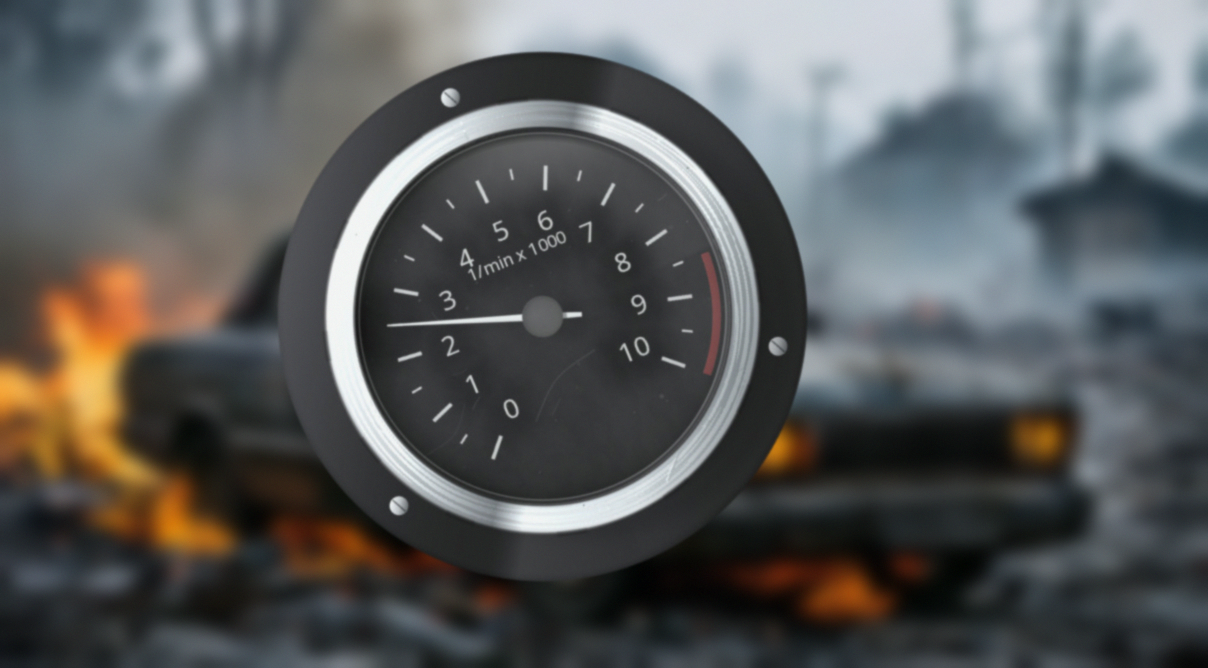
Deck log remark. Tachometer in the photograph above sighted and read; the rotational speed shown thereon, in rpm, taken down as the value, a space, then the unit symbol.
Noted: 2500 rpm
